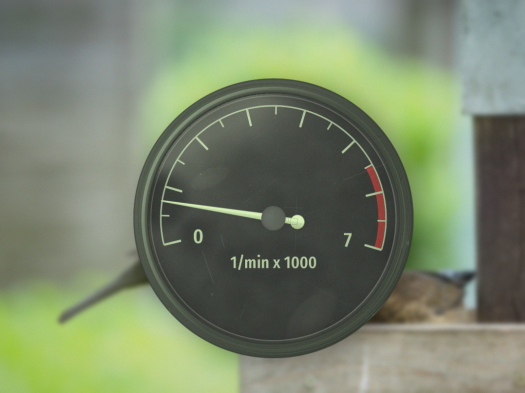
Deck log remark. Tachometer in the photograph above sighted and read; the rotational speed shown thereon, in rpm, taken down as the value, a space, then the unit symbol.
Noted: 750 rpm
